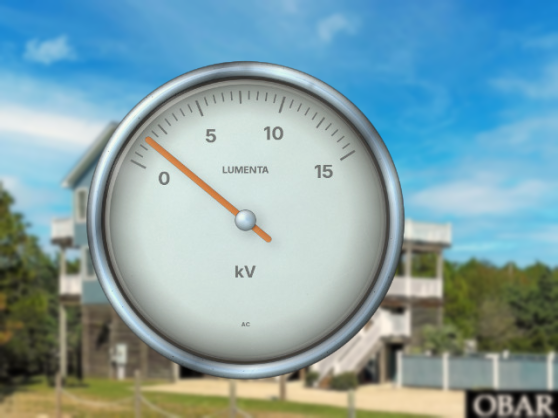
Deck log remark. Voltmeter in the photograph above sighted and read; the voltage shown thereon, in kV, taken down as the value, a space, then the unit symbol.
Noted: 1.5 kV
